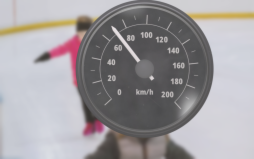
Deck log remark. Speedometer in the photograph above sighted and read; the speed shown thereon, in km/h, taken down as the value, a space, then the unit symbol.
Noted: 70 km/h
